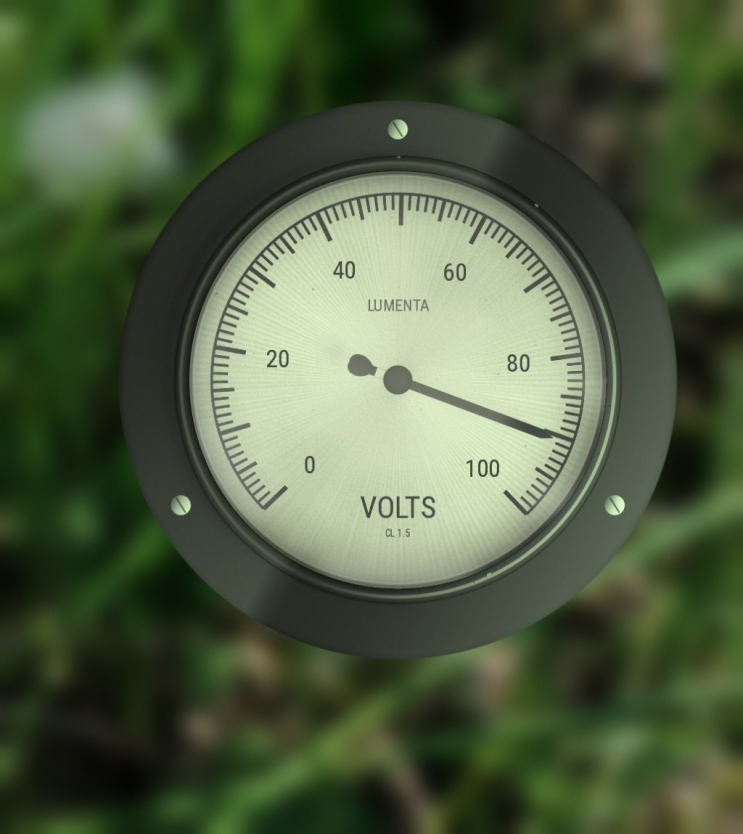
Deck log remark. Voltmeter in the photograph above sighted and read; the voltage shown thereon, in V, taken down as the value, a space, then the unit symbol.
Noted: 90.5 V
